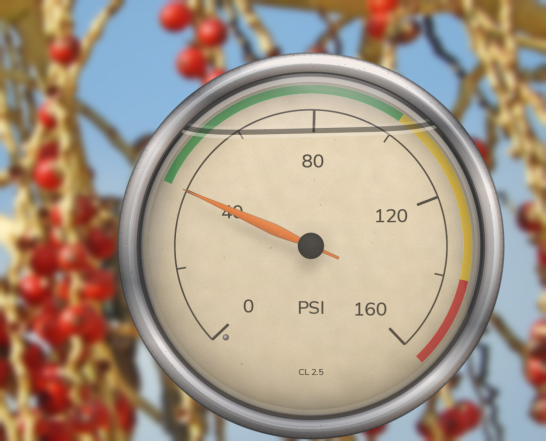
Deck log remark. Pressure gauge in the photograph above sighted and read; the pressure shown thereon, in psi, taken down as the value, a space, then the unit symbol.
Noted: 40 psi
